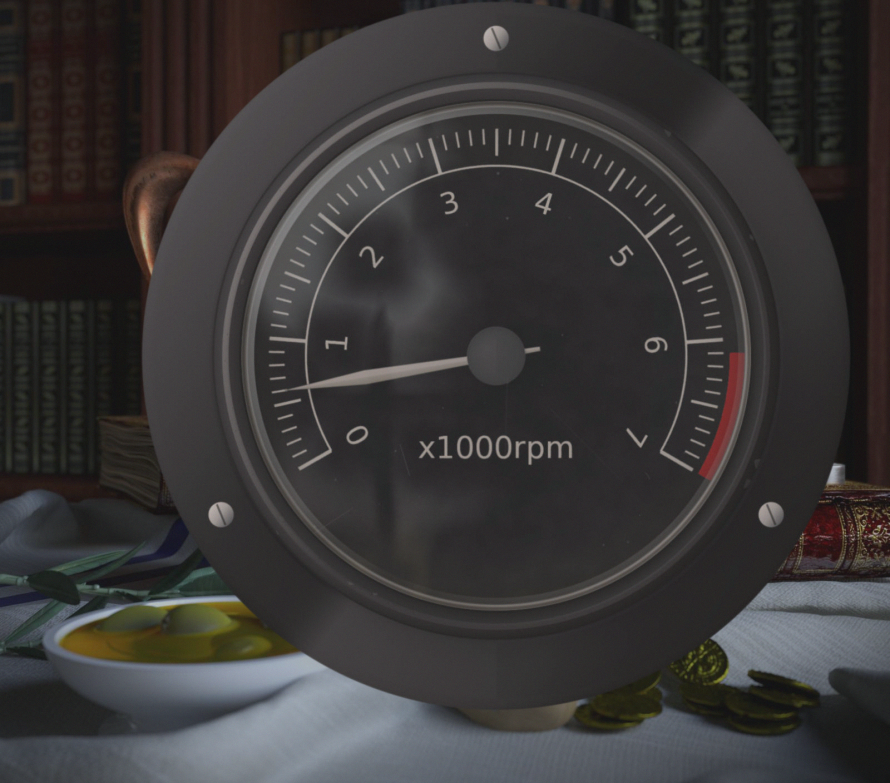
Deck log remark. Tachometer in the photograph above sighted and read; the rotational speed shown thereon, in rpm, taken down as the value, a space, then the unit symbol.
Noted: 600 rpm
